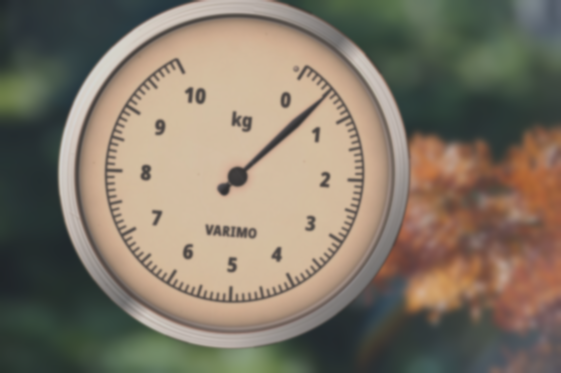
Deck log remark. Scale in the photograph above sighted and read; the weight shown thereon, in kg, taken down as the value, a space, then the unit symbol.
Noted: 0.5 kg
